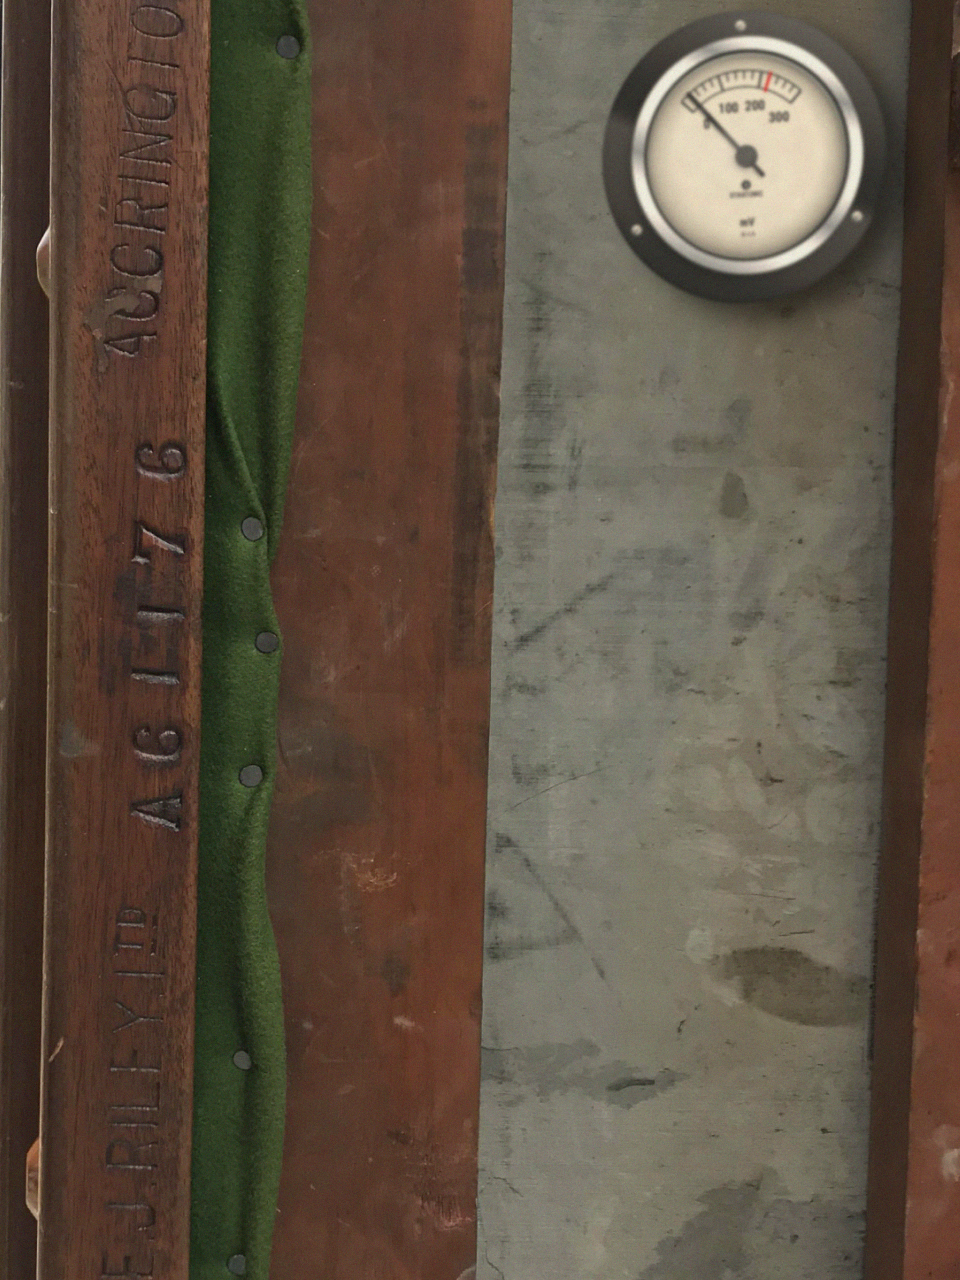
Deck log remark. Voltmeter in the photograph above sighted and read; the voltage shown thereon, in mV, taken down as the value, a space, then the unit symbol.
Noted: 20 mV
